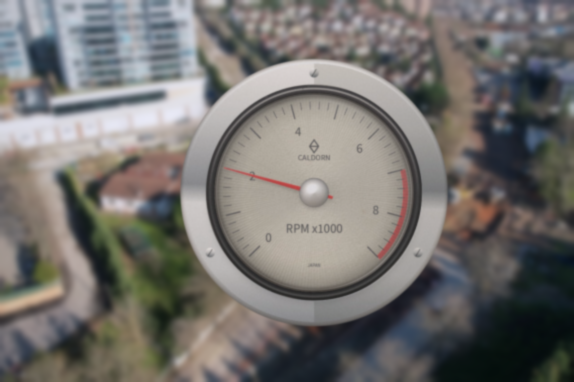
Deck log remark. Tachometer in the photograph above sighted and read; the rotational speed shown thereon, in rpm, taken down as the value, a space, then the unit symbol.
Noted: 2000 rpm
